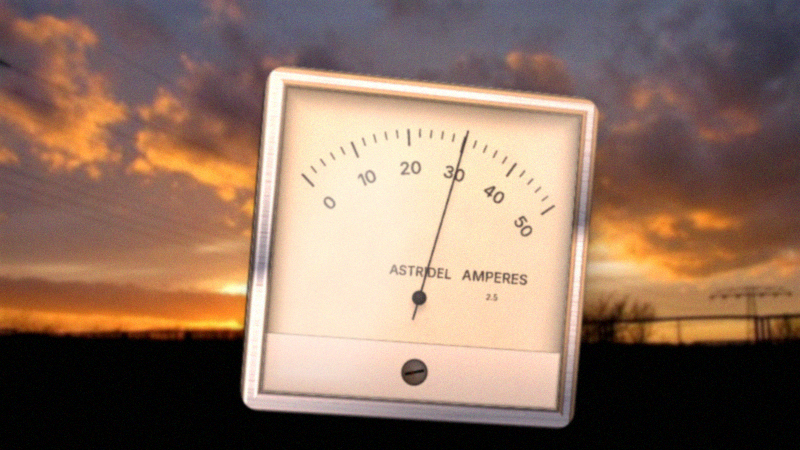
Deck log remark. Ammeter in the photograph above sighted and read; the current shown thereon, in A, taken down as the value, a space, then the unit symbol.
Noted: 30 A
